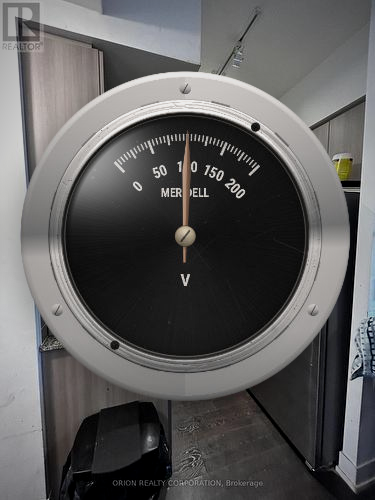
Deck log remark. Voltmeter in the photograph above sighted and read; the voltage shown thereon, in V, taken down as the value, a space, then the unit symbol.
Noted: 100 V
